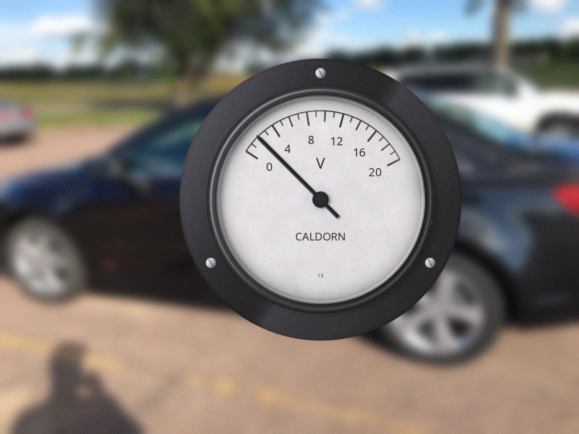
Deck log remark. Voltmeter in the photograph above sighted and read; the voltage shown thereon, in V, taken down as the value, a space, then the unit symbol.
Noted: 2 V
